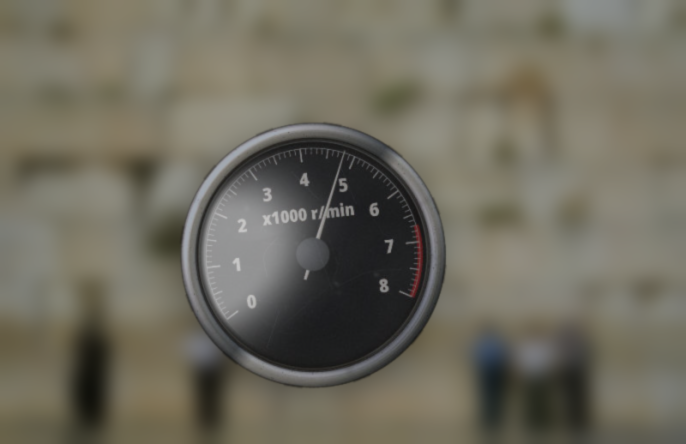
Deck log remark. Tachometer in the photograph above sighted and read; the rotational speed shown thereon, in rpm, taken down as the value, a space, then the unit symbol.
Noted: 4800 rpm
